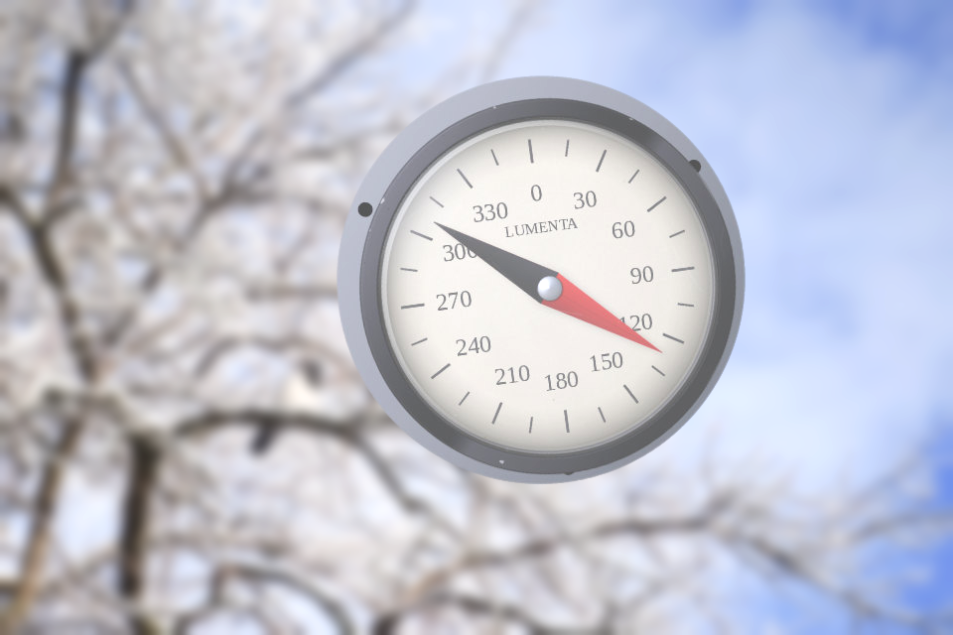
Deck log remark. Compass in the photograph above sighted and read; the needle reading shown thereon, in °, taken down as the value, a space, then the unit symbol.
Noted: 127.5 °
